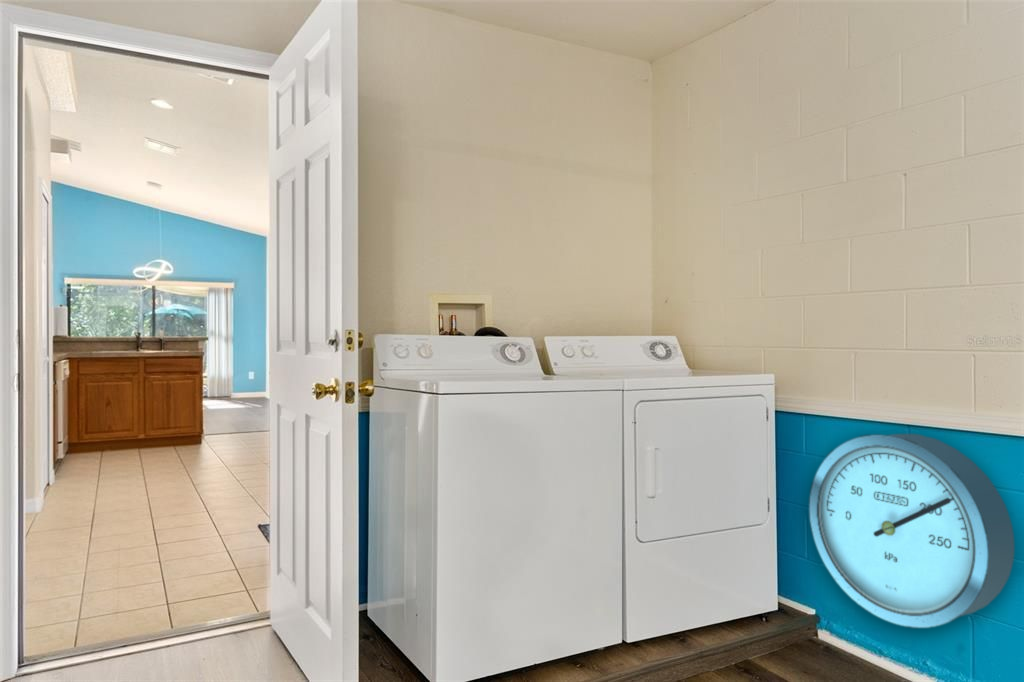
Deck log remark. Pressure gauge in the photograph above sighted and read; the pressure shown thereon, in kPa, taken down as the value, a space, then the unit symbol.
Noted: 200 kPa
